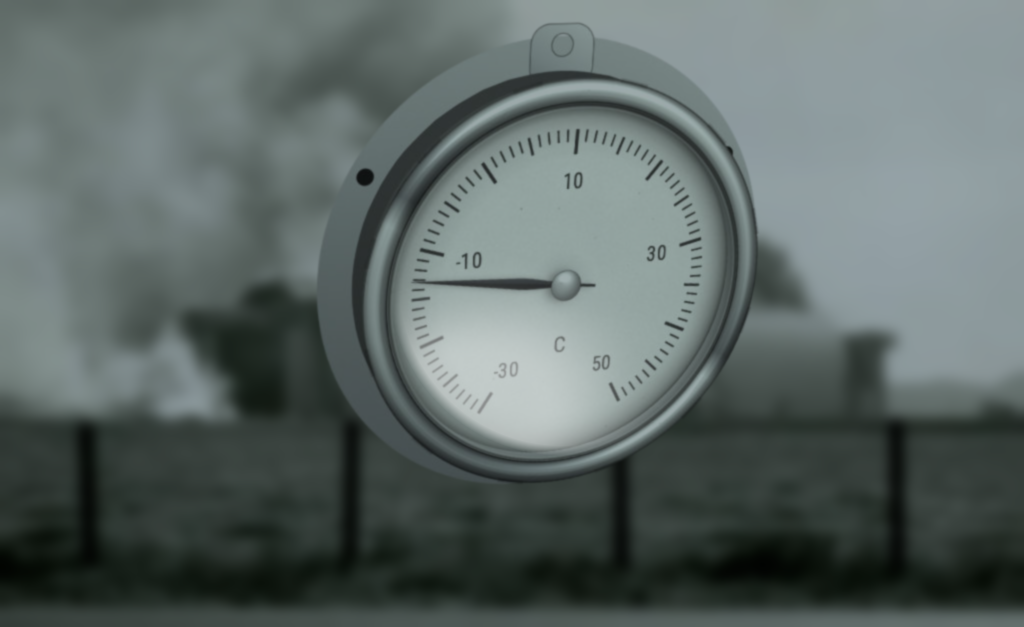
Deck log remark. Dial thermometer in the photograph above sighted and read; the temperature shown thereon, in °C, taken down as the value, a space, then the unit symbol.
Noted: -13 °C
